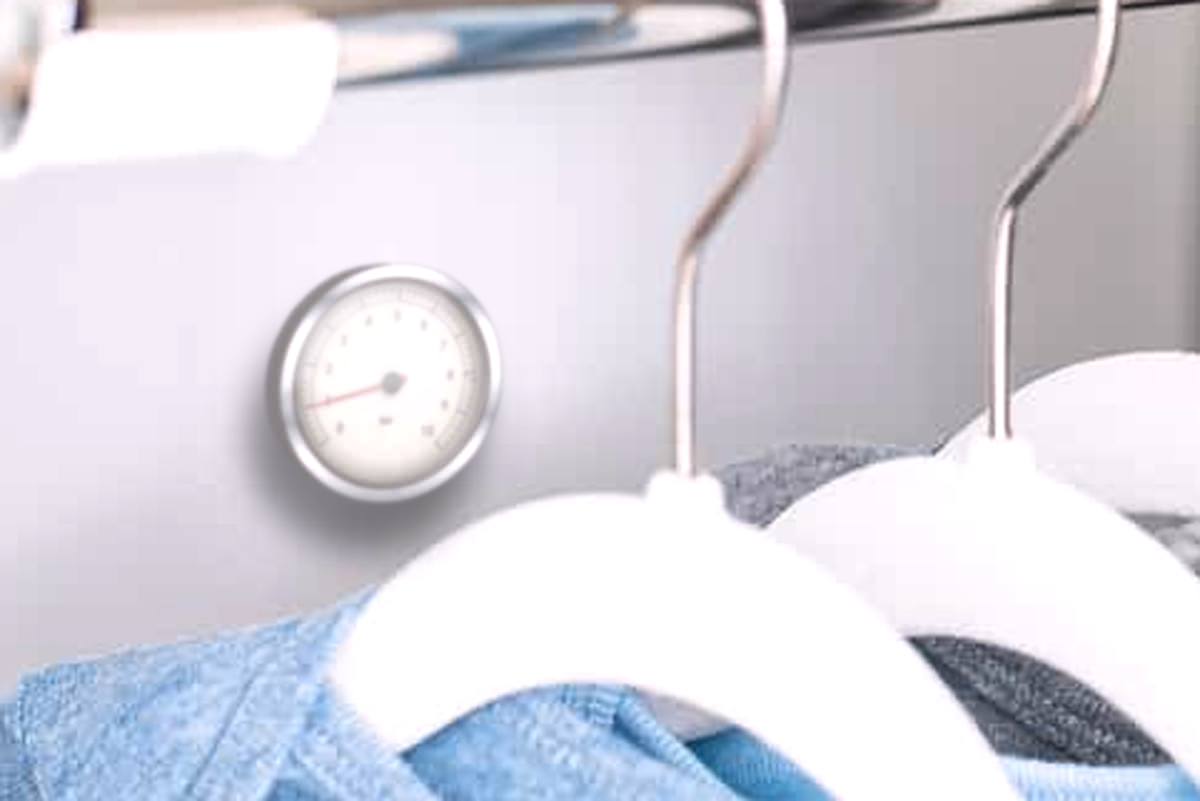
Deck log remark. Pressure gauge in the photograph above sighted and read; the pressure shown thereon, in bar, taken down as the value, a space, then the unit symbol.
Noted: 1 bar
